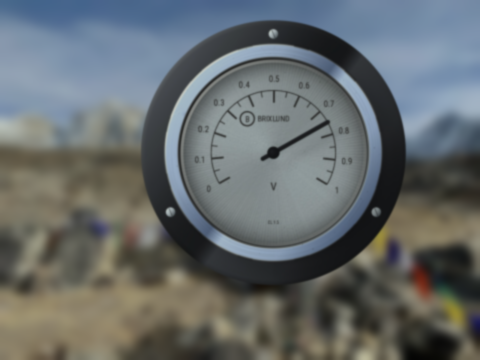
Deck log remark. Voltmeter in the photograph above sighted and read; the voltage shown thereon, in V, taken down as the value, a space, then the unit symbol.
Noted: 0.75 V
